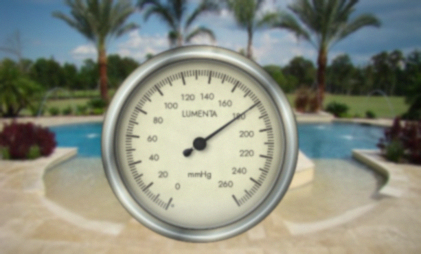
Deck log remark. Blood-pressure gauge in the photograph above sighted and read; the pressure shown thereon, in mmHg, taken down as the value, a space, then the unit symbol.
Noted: 180 mmHg
